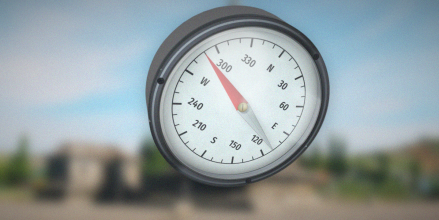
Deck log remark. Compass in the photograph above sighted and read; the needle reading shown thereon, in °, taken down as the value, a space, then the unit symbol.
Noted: 290 °
